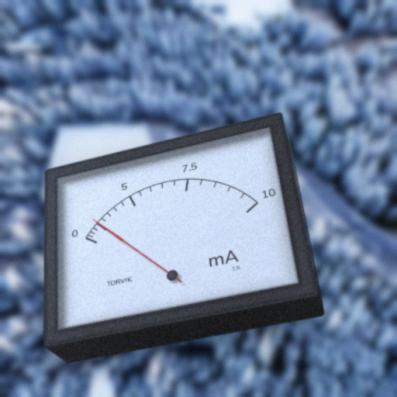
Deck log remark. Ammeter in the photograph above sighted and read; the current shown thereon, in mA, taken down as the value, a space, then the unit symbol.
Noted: 2.5 mA
